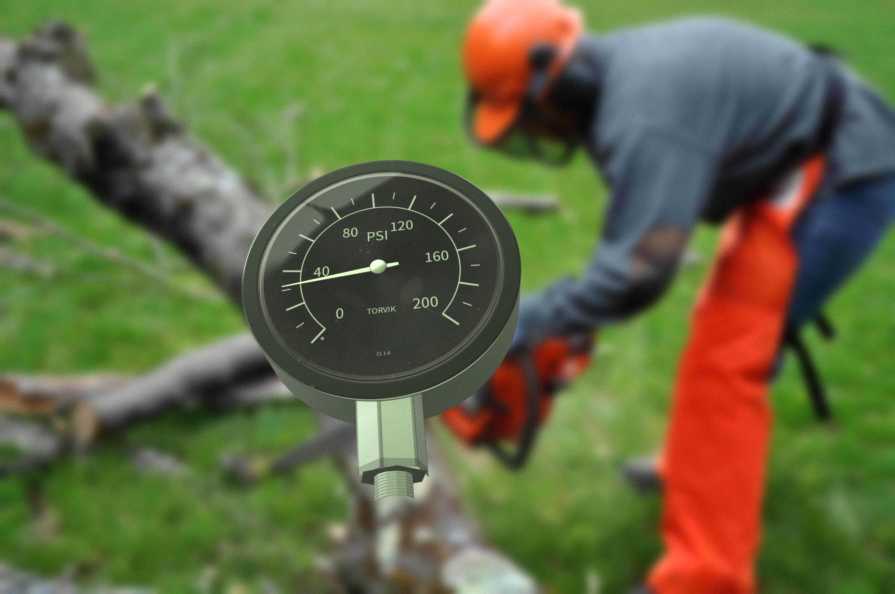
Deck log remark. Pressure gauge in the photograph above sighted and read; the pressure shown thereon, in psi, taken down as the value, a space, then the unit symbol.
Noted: 30 psi
